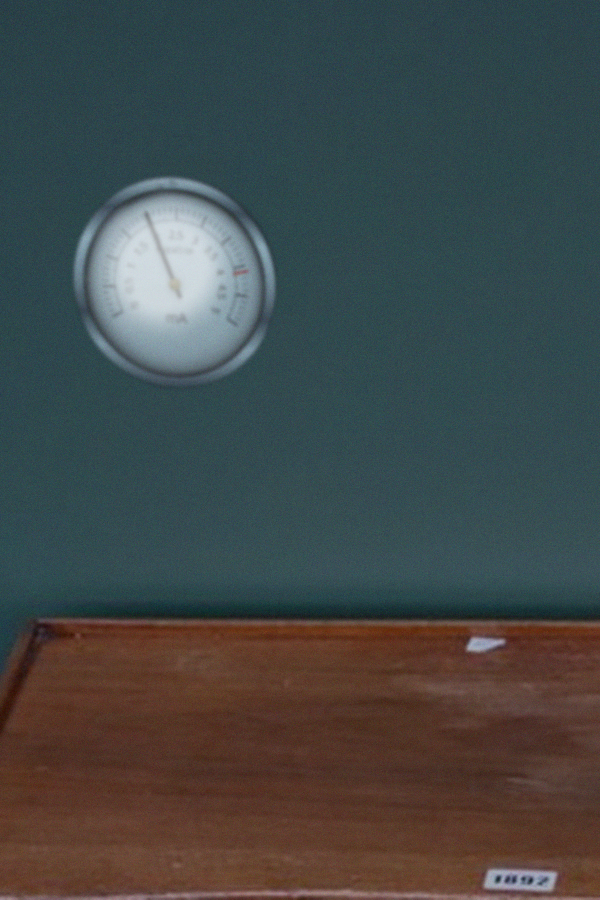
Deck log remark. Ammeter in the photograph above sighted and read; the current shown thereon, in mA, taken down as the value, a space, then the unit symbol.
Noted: 2 mA
